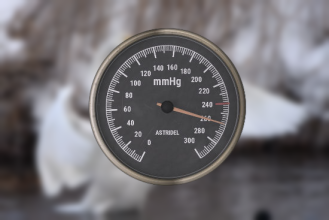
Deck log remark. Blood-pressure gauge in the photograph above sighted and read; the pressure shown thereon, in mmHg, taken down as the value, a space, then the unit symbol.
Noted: 260 mmHg
